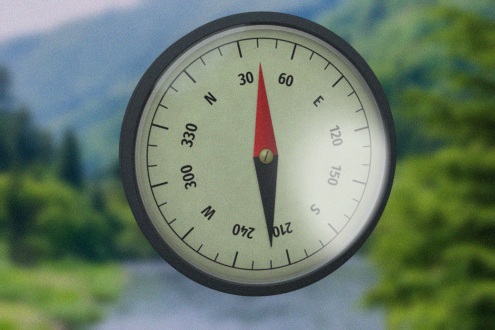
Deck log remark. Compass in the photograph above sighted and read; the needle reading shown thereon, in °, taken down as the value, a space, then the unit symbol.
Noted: 40 °
